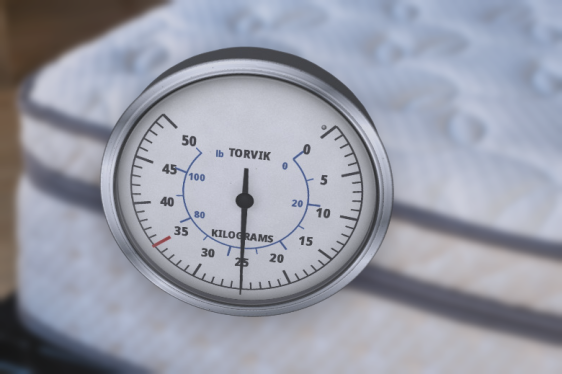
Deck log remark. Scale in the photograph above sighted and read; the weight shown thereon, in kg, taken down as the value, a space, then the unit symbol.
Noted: 25 kg
